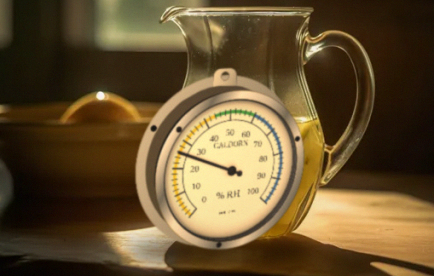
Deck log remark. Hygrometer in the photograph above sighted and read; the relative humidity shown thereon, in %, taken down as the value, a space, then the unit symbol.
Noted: 26 %
